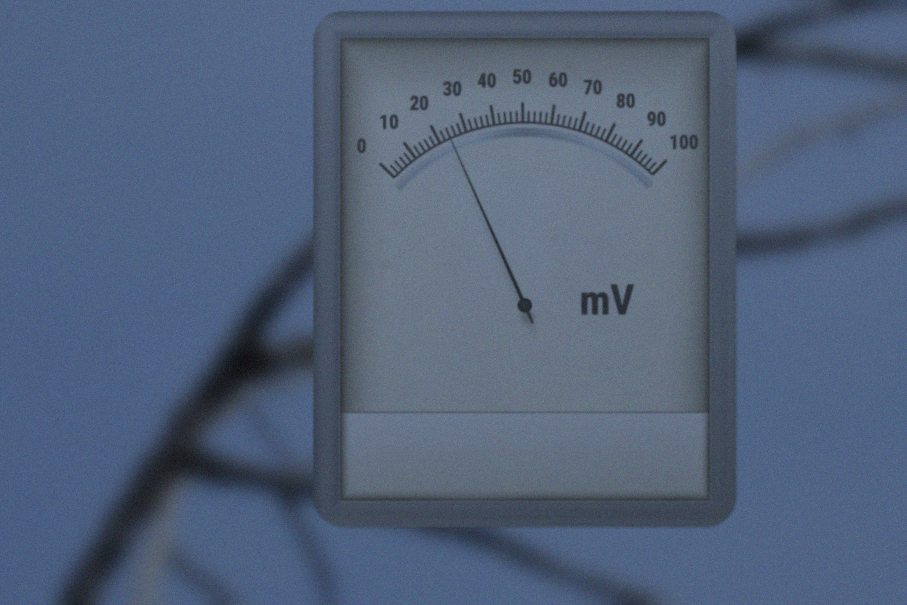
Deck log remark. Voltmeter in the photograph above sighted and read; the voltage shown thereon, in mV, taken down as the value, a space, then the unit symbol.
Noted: 24 mV
